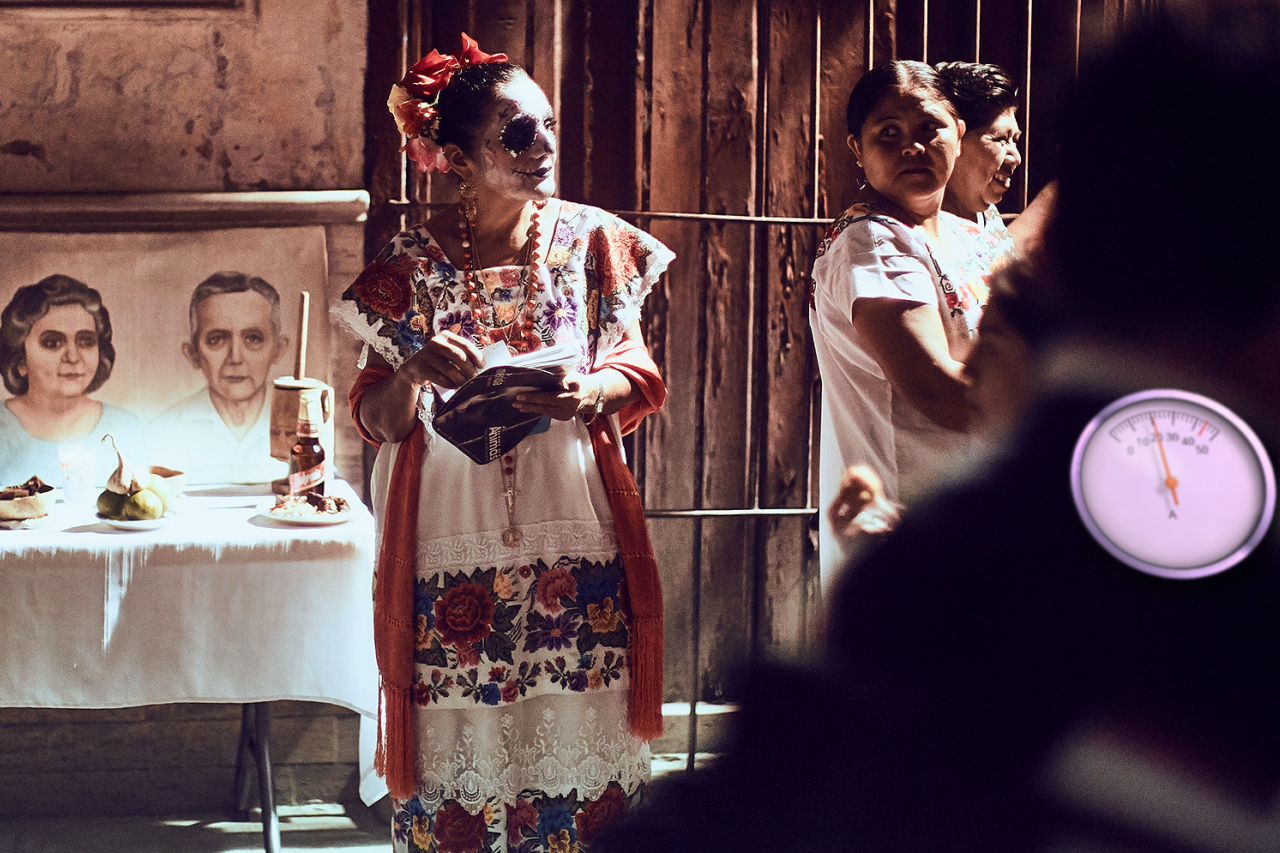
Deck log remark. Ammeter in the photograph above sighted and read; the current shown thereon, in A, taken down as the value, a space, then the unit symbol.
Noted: 20 A
